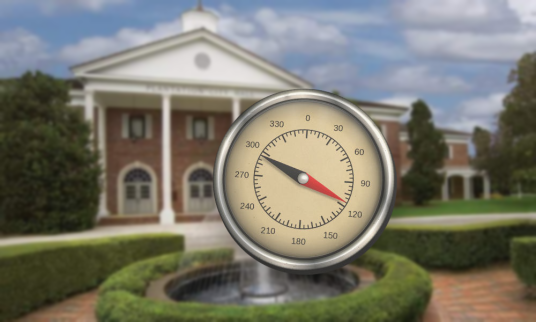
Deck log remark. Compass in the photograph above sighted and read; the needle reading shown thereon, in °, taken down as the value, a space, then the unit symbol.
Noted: 115 °
